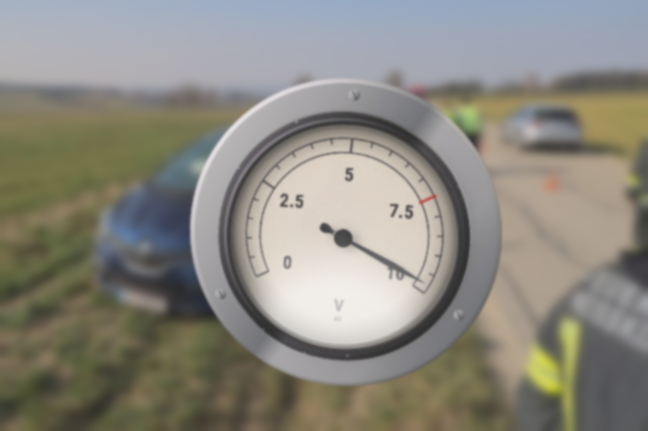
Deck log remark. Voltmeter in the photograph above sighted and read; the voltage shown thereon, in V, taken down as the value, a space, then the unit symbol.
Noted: 9.75 V
